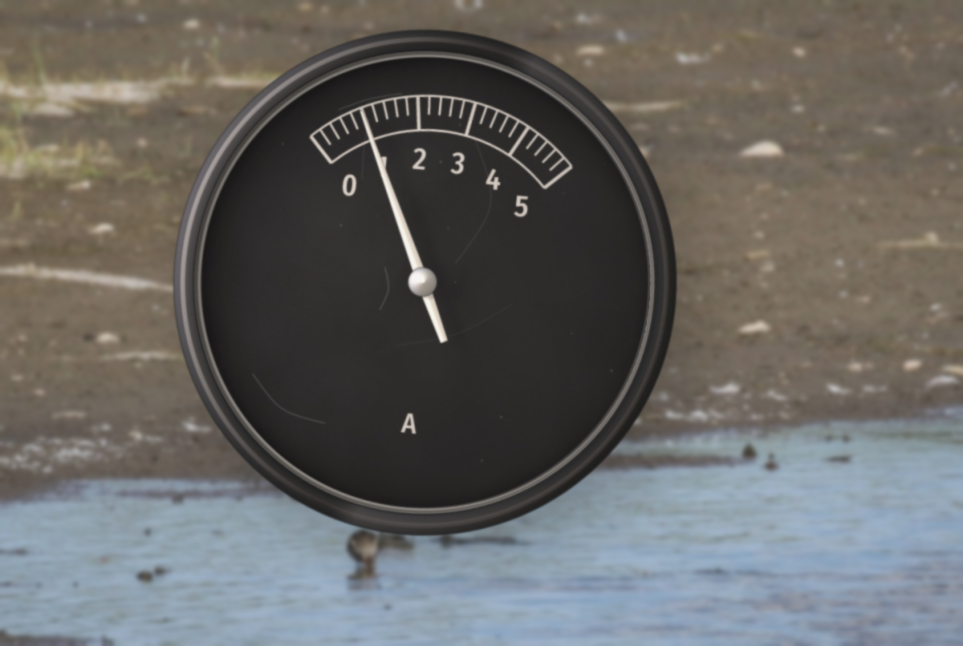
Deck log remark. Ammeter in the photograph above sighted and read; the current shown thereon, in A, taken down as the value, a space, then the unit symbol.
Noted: 1 A
